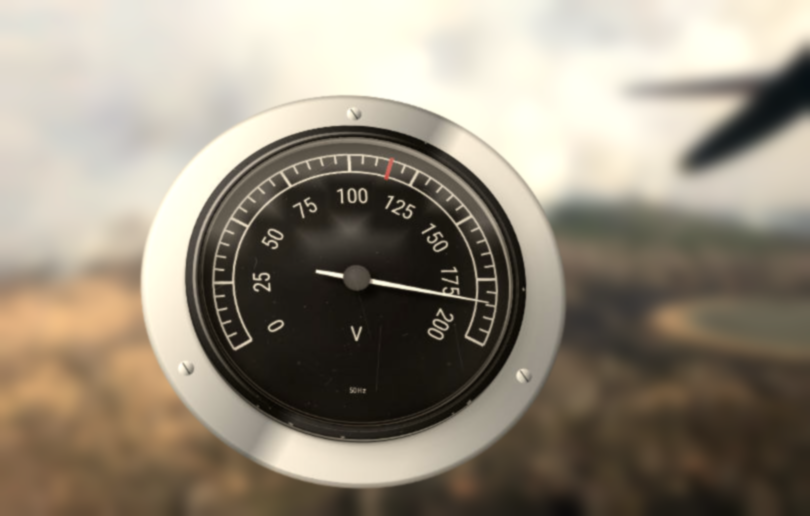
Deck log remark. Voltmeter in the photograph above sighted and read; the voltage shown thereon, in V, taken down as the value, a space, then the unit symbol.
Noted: 185 V
